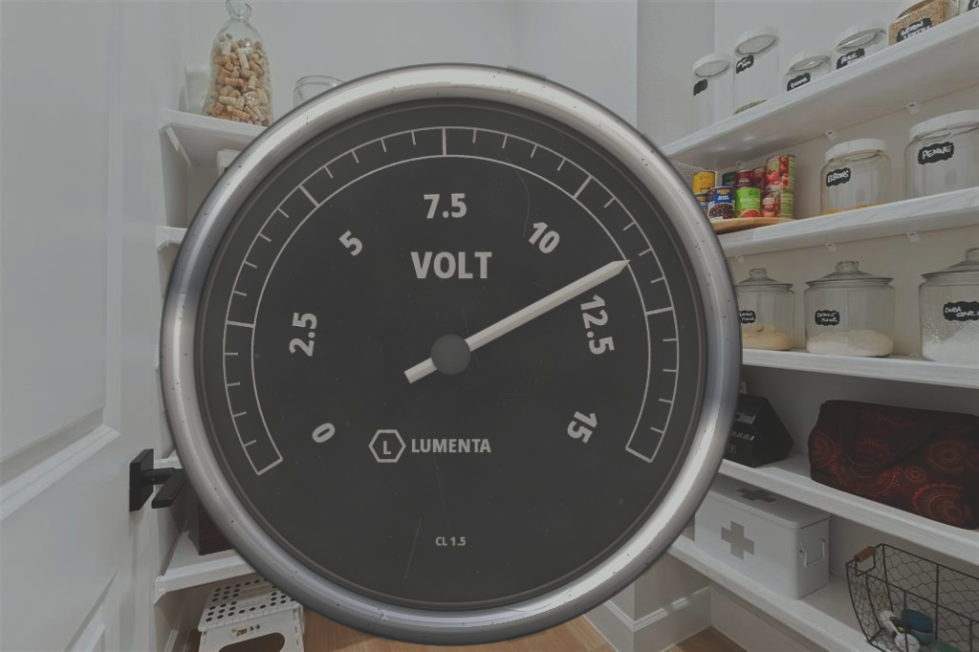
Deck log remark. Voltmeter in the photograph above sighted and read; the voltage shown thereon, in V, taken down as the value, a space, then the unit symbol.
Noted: 11.5 V
